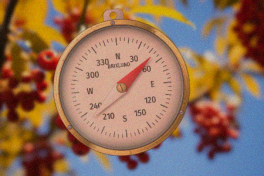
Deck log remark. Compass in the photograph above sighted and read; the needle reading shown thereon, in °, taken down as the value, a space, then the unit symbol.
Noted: 50 °
